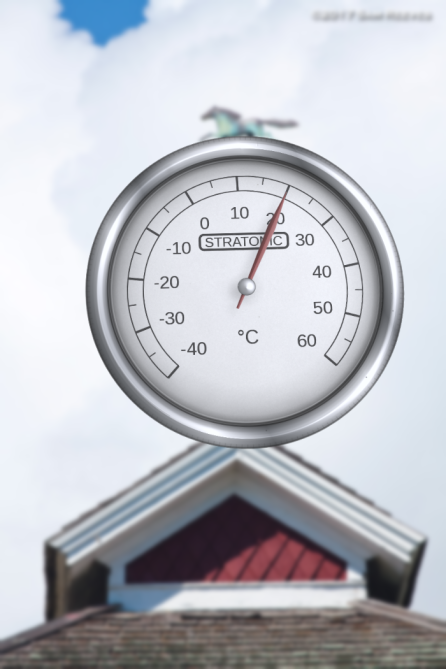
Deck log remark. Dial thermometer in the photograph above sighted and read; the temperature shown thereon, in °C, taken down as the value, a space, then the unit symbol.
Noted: 20 °C
